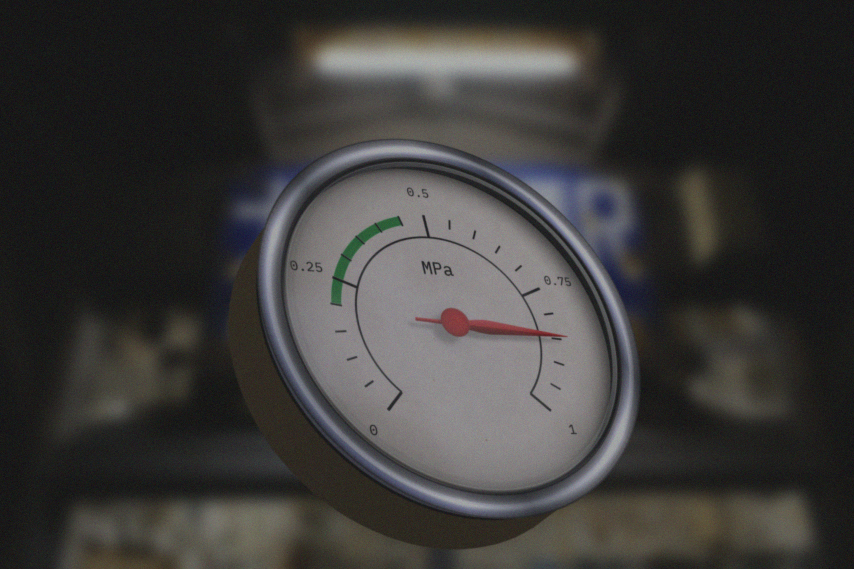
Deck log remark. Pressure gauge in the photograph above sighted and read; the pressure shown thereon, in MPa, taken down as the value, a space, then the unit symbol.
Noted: 0.85 MPa
